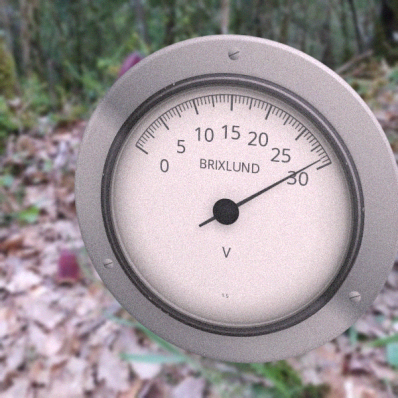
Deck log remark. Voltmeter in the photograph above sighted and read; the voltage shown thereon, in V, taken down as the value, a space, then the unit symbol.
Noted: 29 V
